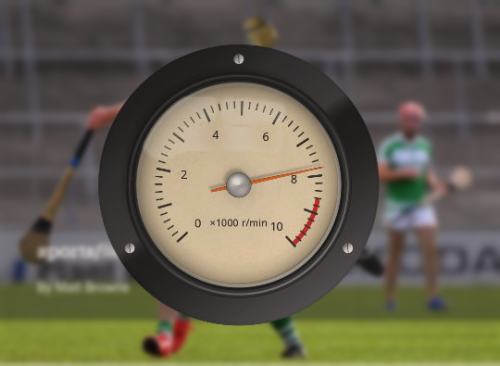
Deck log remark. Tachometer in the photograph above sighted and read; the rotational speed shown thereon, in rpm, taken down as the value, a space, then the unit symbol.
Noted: 7800 rpm
